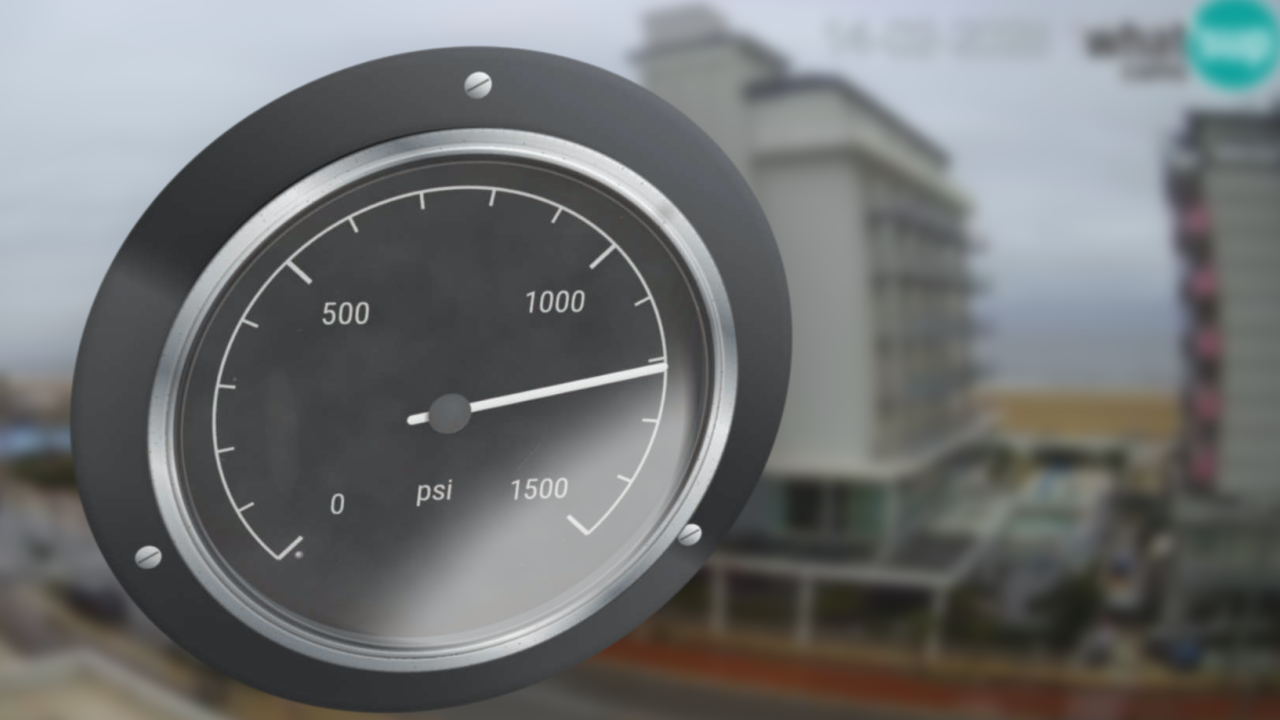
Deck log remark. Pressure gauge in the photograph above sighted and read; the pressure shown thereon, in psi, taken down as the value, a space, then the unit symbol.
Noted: 1200 psi
